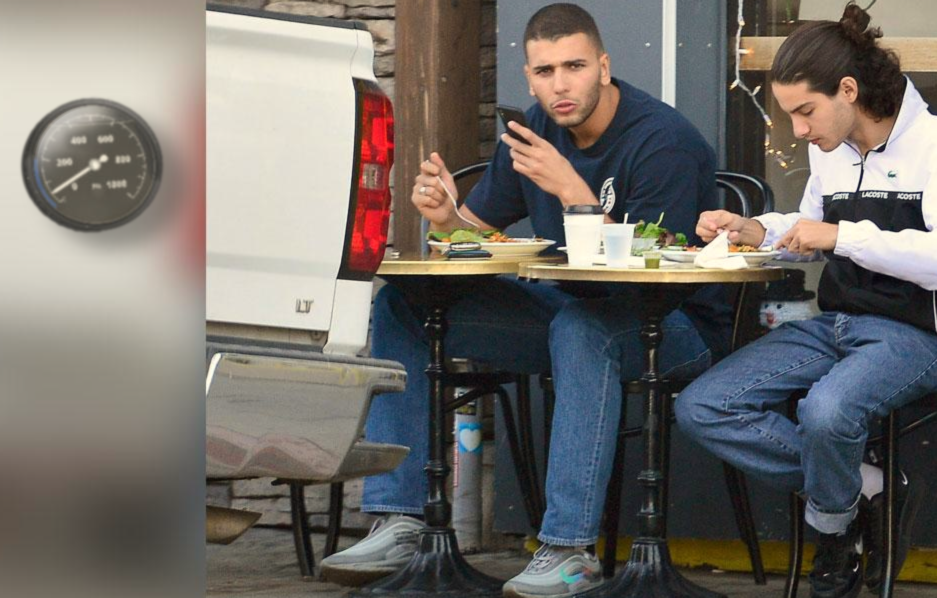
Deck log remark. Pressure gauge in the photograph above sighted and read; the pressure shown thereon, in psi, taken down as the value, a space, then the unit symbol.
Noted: 50 psi
